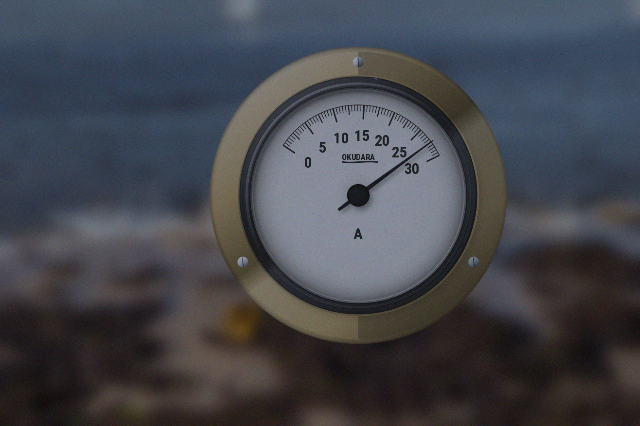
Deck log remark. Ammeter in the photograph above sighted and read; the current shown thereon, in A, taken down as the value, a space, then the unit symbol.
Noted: 27.5 A
